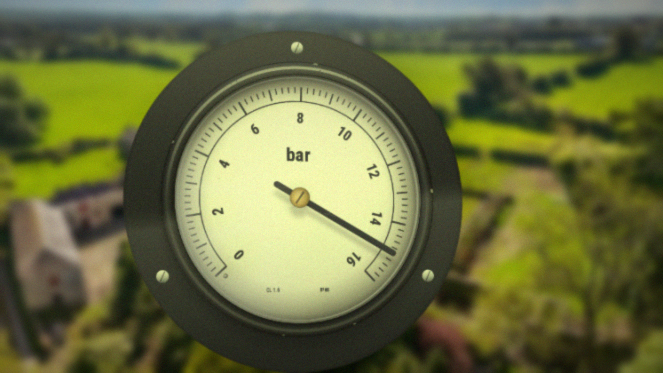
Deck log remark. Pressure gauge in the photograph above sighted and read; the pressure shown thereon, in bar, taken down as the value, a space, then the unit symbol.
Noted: 15 bar
